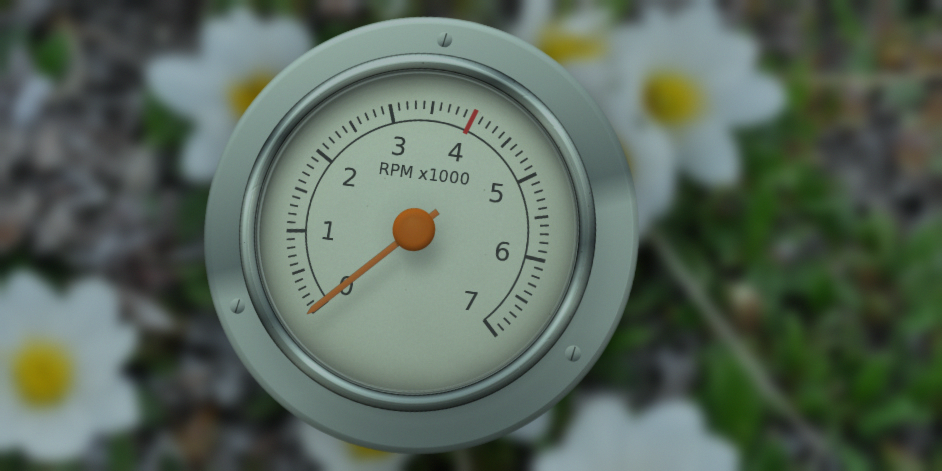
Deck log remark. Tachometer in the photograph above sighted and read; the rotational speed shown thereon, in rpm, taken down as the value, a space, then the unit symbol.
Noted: 0 rpm
